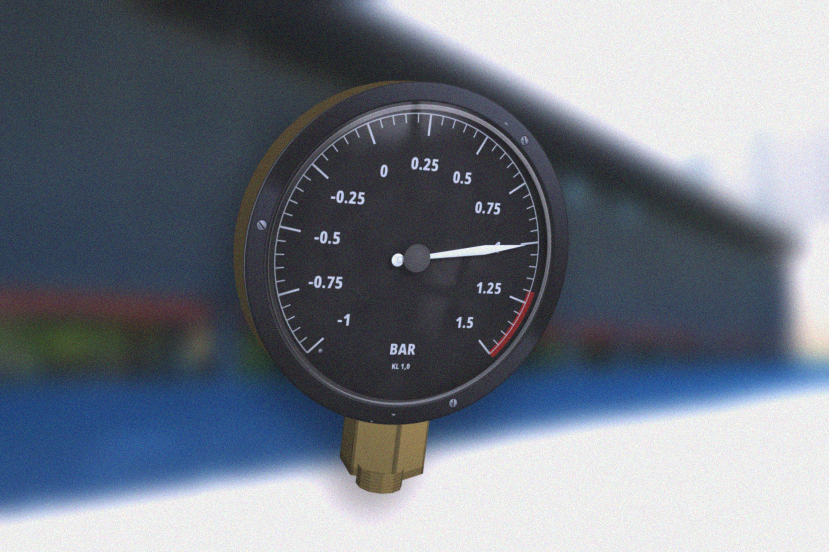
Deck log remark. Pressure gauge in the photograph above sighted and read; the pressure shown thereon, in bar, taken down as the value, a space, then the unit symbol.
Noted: 1 bar
